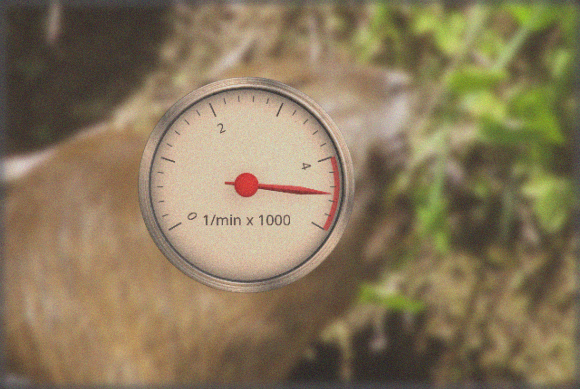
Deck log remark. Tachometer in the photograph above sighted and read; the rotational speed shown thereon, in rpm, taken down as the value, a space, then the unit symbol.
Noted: 4500 rpm
